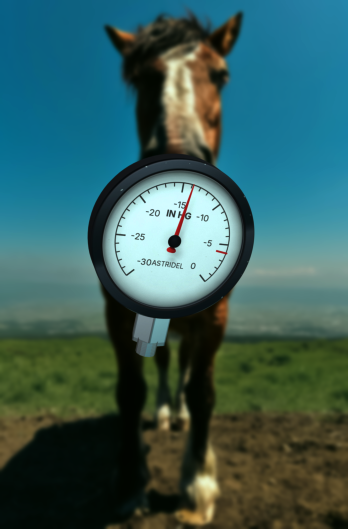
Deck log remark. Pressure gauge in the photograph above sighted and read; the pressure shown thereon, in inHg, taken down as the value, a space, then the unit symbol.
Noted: -14 inHg
